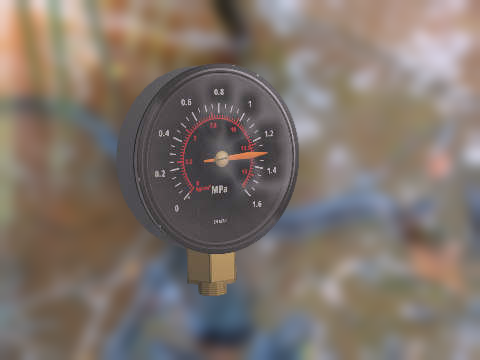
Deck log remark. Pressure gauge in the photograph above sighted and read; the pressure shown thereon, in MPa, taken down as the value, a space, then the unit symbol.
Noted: 1.3 MPa
